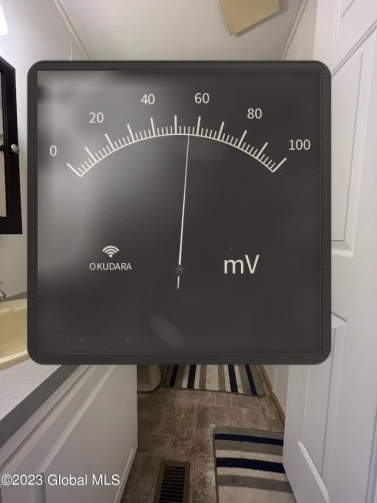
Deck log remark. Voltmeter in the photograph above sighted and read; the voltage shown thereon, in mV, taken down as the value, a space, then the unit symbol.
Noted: 56 mV
